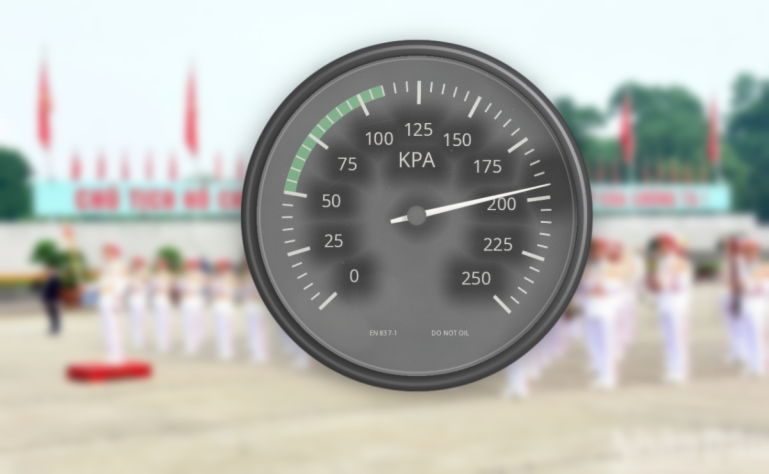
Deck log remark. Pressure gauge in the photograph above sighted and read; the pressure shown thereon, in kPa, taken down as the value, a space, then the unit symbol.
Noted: 195 kPa
